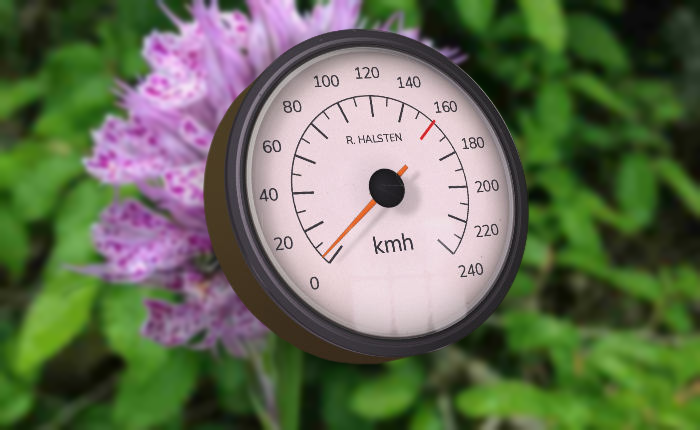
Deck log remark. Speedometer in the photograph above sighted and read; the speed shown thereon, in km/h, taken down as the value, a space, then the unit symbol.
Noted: 5 km/h
